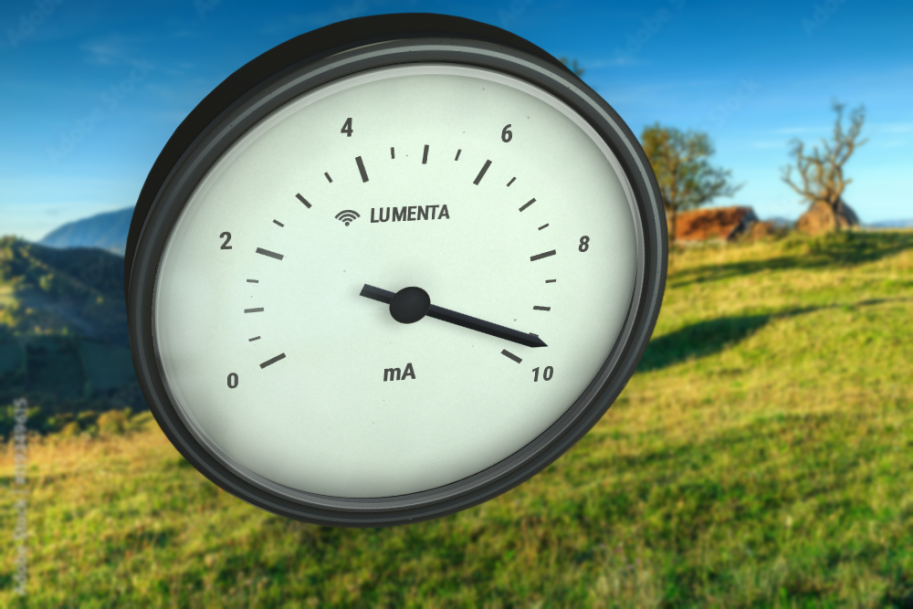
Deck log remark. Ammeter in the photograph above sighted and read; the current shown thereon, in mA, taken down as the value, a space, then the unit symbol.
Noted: 9.5 mA
